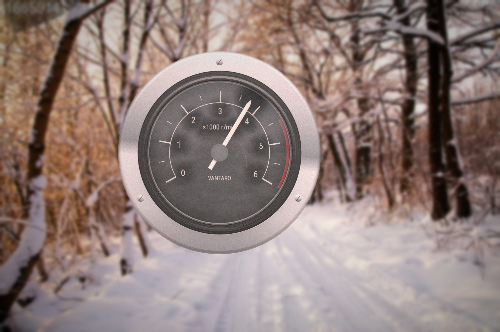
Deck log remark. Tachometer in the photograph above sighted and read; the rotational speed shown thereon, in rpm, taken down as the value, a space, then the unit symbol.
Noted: 3750 rpm
